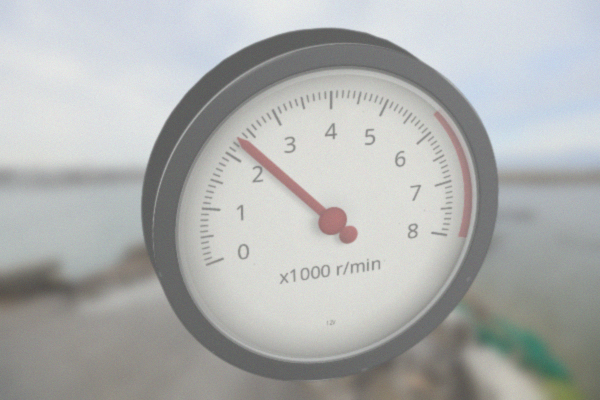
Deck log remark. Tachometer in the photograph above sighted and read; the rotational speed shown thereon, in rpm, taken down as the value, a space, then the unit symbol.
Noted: 2300 rpm
